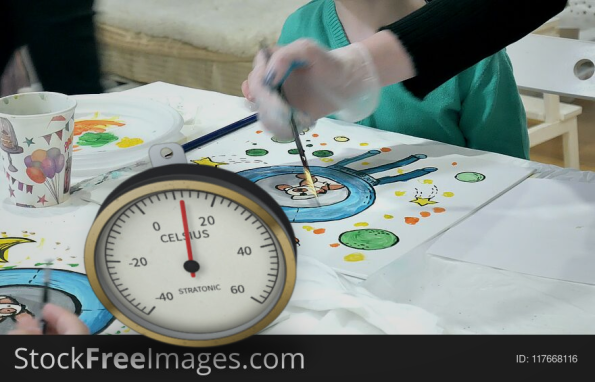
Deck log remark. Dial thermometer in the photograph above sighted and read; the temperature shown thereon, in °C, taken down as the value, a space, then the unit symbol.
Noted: 12 °C
